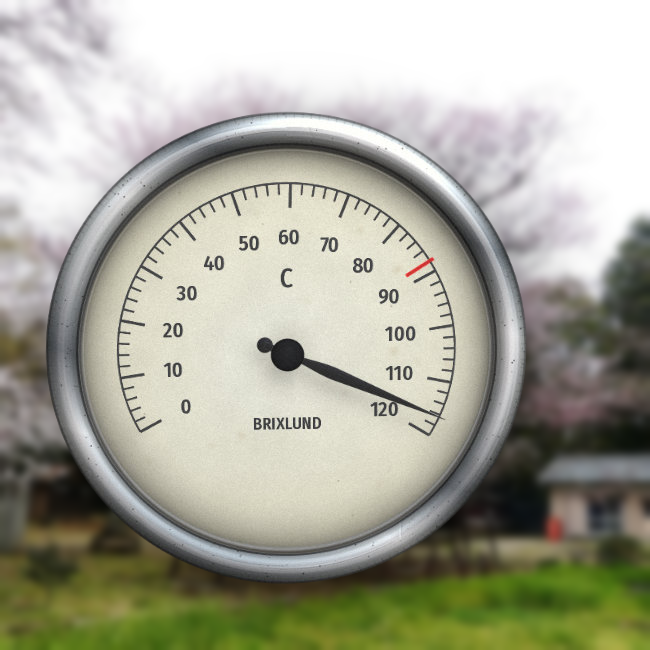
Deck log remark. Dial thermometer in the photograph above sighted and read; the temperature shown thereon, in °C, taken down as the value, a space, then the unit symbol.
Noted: 116 °C
